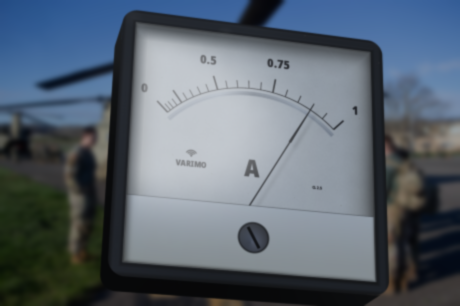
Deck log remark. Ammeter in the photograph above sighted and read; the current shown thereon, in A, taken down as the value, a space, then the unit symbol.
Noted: 0.9 A
